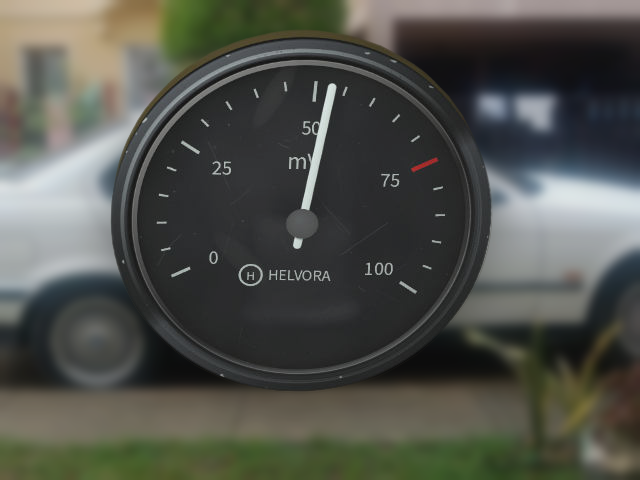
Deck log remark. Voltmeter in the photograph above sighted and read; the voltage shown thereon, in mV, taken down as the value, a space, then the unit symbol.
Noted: 52.5 mV
